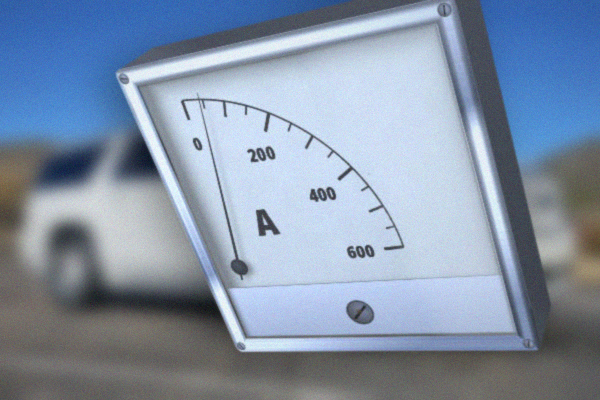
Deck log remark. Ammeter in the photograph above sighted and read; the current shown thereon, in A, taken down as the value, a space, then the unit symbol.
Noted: 50 A
